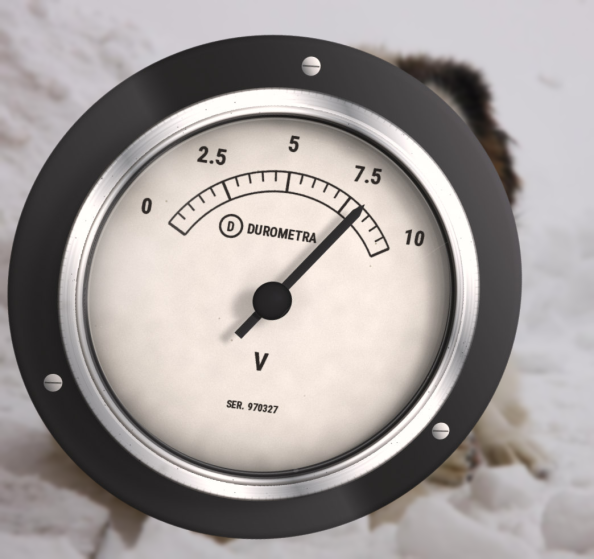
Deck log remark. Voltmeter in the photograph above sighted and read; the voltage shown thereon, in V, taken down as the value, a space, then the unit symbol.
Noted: 8 V
